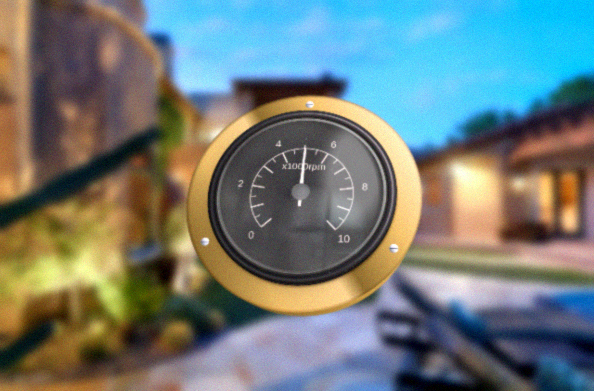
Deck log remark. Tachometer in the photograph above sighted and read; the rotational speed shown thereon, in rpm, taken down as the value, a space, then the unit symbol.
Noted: 5000 rpm
